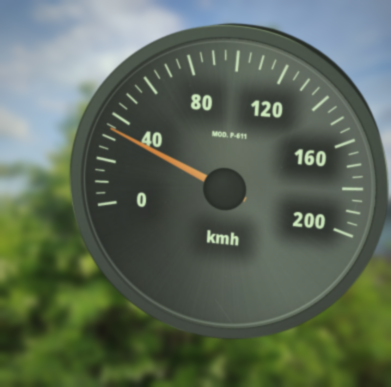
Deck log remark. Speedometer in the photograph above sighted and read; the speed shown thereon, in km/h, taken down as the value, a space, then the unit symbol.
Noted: 35 km/h
